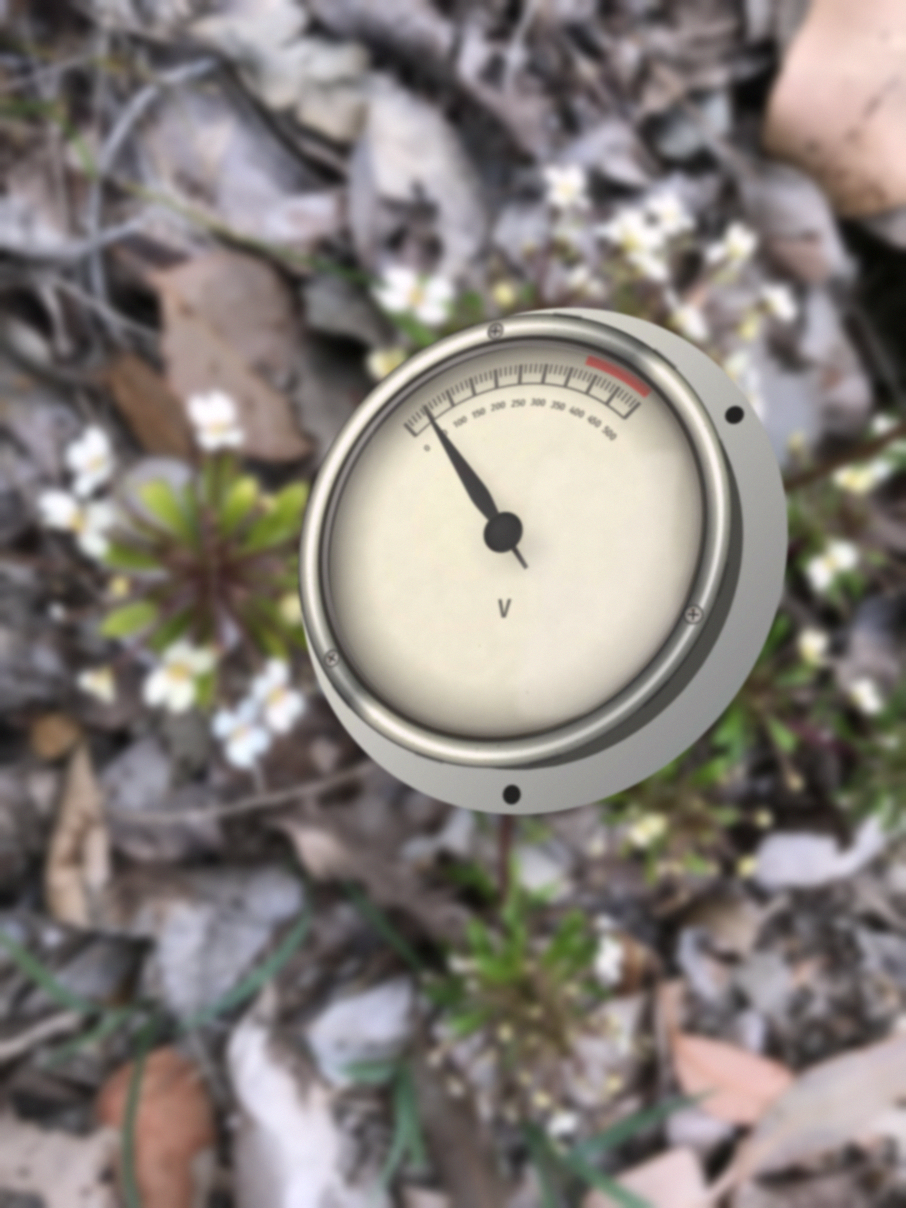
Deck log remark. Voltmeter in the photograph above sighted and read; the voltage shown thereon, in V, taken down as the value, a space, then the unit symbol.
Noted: 50 V
